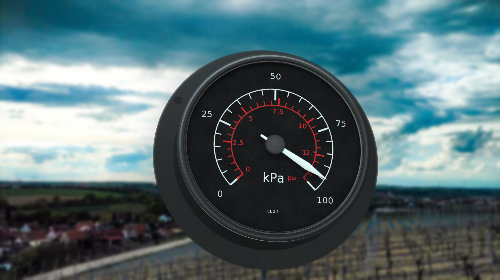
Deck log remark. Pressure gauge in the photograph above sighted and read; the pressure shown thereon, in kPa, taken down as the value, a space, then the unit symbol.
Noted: 95 kPa
